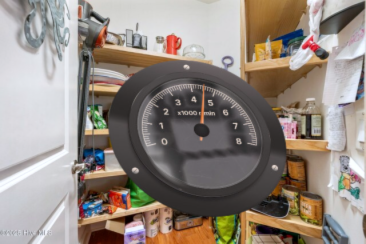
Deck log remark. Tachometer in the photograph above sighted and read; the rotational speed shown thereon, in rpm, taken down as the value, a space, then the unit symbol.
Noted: 4500 rpm
